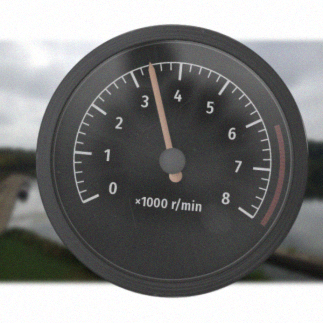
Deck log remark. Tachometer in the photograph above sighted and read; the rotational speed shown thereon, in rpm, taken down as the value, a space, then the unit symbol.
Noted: 3400 rpm
